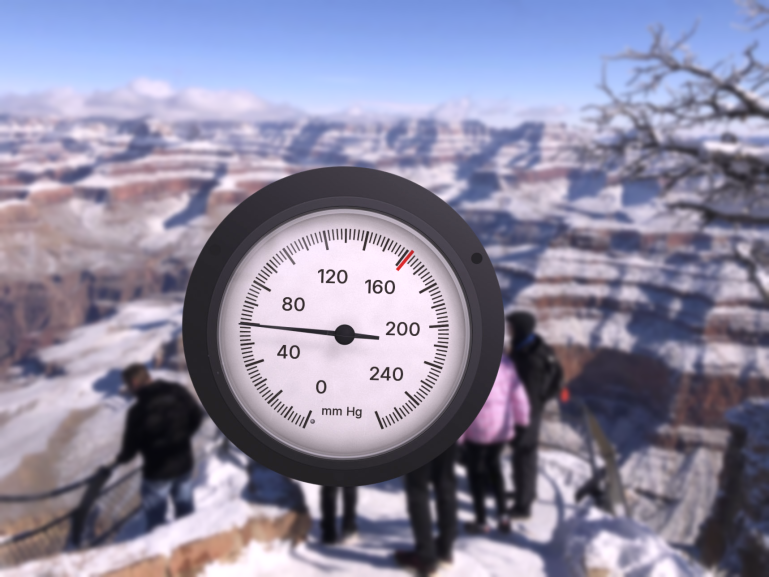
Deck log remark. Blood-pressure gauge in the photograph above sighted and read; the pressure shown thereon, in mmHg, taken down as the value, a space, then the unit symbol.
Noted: 60 mmHg
